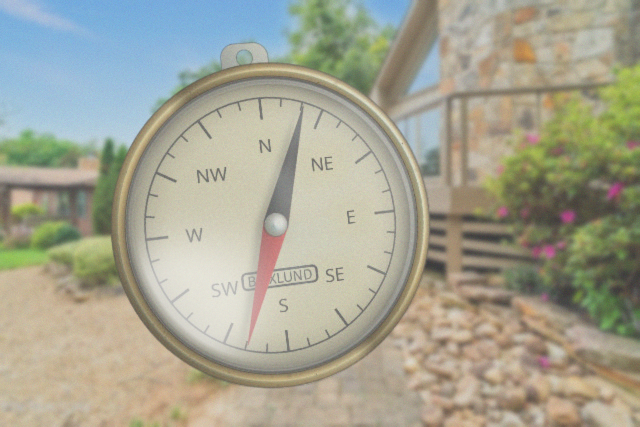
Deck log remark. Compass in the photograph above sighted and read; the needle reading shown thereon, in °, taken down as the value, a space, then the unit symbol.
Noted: 200 °
